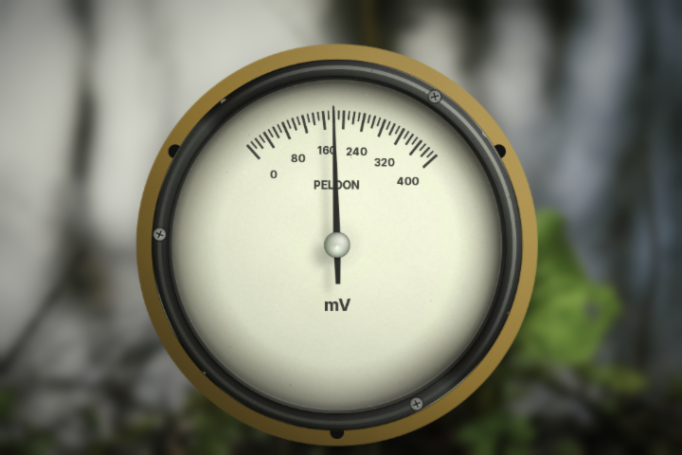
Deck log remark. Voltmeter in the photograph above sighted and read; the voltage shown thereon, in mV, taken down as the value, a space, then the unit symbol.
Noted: 180 mV
